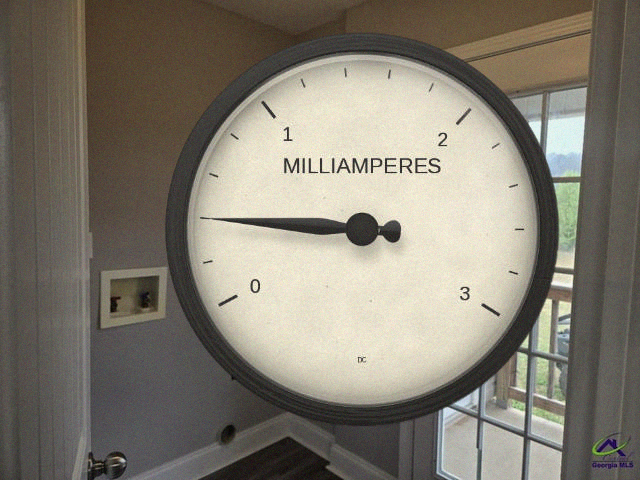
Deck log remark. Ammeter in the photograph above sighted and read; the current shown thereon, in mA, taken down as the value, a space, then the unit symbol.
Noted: 0.4 mA
